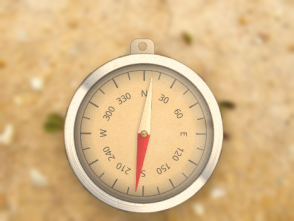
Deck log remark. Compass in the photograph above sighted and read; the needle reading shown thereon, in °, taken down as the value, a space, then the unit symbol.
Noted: 187.5 °
